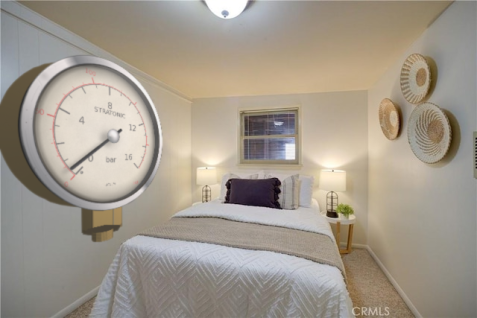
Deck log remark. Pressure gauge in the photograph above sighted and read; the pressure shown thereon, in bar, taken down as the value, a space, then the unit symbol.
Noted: 0.5 bar
